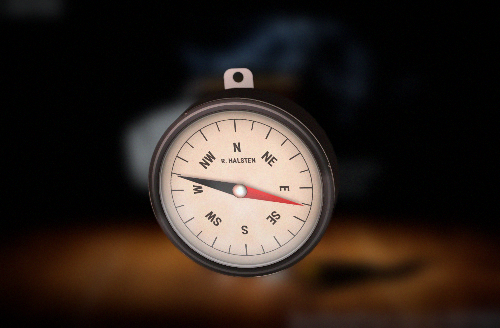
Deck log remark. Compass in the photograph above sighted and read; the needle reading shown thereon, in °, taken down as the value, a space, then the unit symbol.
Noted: 105 °
